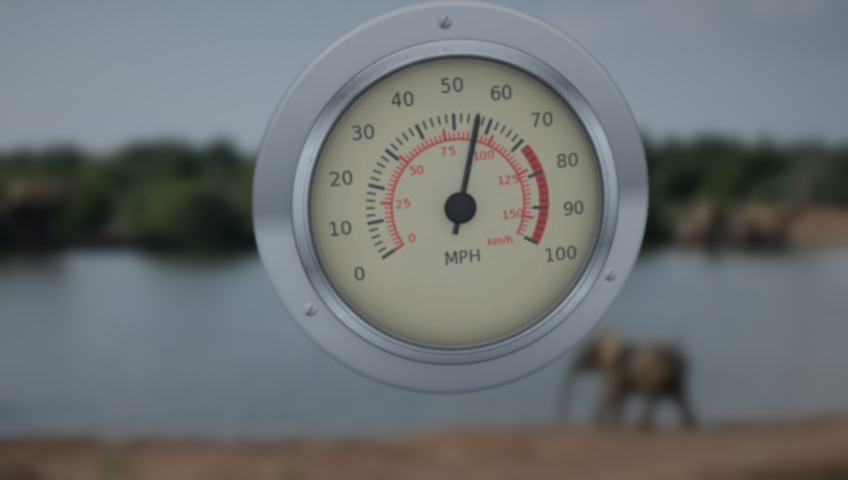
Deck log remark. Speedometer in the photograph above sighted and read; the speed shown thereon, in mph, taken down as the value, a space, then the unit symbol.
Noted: 56 mph
